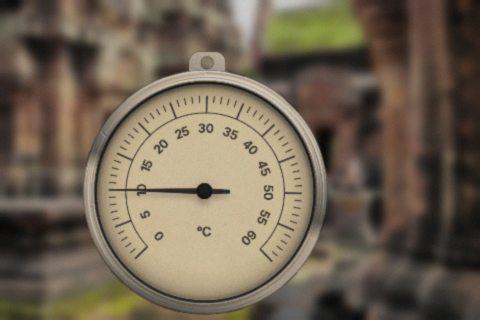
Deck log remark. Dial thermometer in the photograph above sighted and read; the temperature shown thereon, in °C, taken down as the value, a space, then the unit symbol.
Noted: 10 °C
